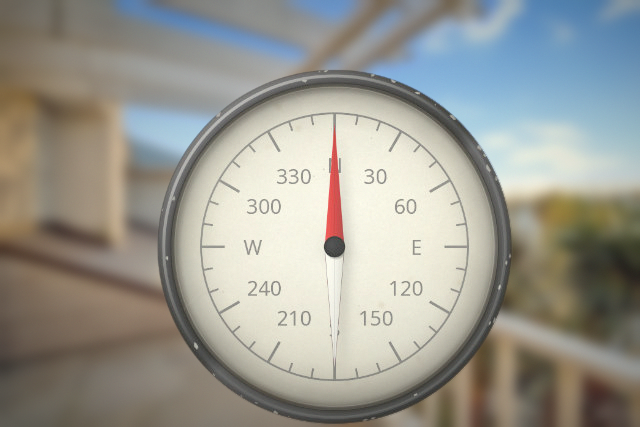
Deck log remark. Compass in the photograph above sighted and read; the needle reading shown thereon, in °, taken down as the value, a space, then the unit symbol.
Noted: 0 °
